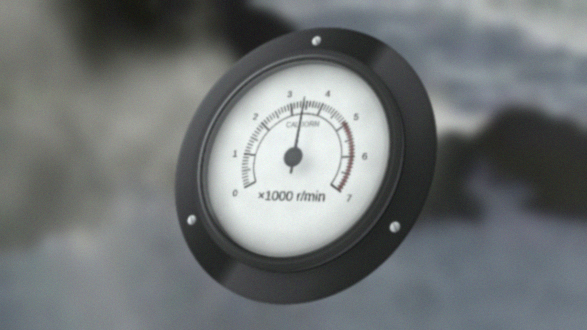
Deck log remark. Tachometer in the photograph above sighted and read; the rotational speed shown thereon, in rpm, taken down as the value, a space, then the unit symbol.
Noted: 3500 rpm
